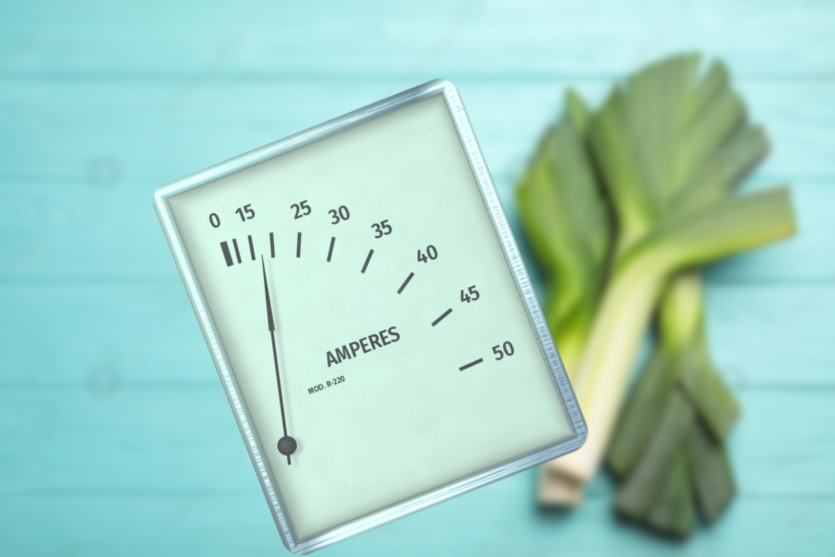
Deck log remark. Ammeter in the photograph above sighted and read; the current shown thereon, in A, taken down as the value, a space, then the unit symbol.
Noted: 17.5 A
